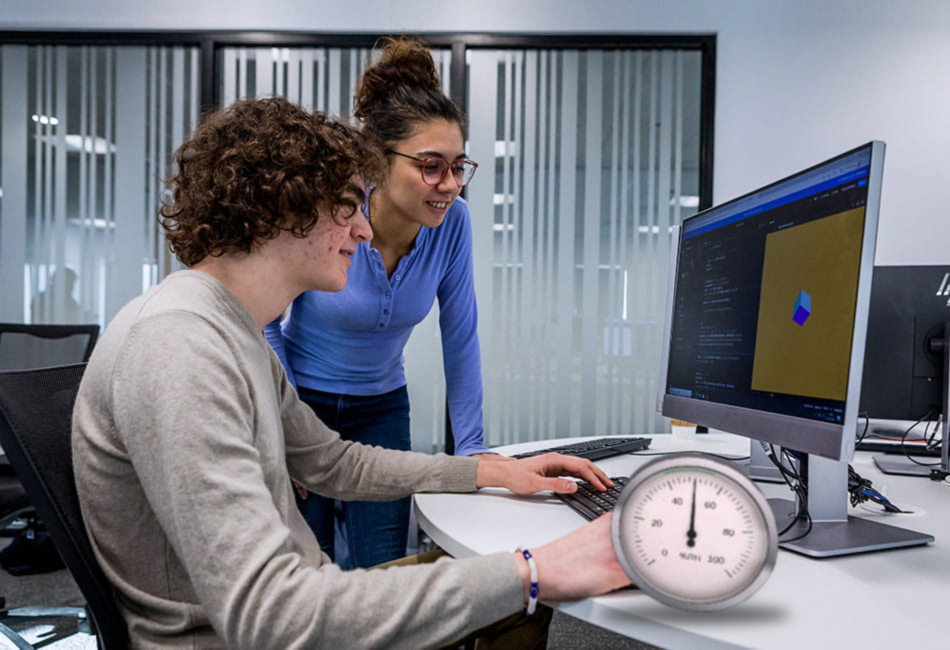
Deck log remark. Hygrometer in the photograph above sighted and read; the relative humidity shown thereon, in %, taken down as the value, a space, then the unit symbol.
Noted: 50 %
